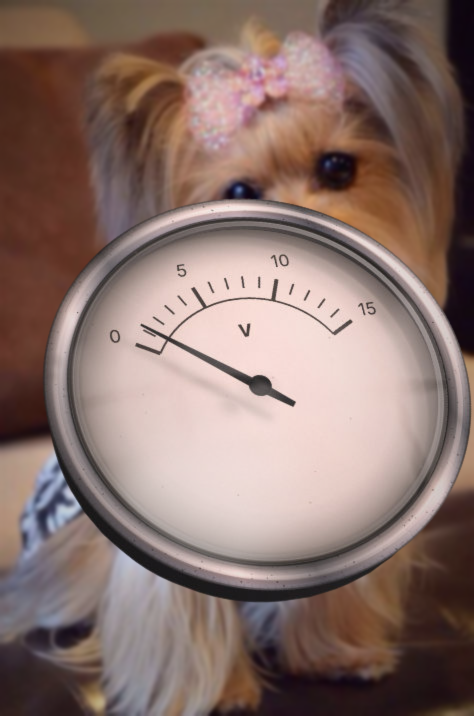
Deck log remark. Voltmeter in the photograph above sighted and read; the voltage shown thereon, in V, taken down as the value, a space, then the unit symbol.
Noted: 1 V
